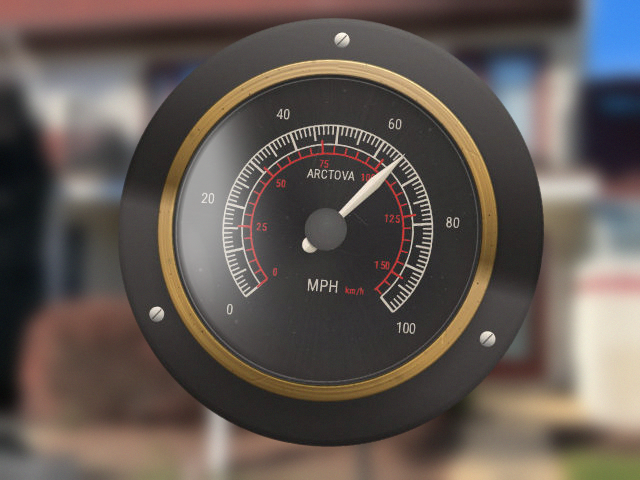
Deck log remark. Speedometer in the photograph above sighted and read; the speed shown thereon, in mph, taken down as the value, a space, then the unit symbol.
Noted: 65 mph
